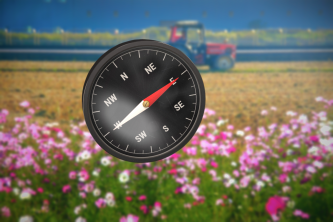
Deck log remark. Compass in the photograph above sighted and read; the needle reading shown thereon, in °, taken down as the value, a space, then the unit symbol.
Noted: 90 °
